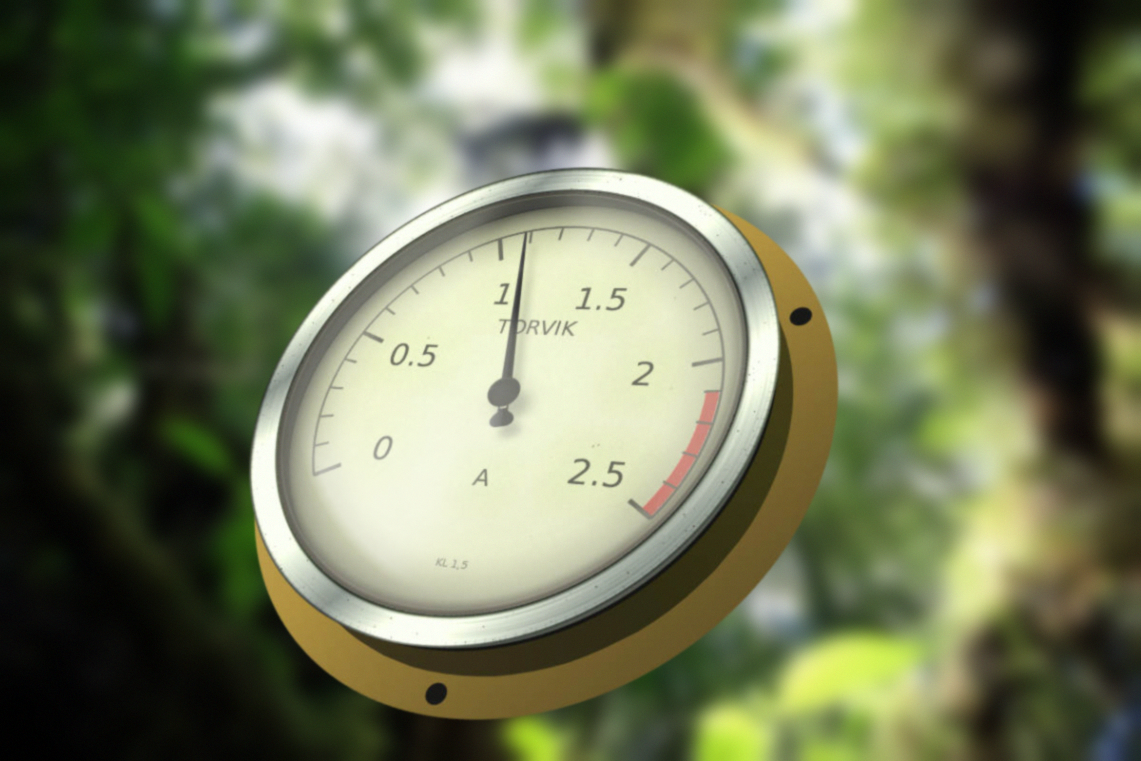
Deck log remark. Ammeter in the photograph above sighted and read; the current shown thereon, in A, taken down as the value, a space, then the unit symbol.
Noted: 1.1 A
